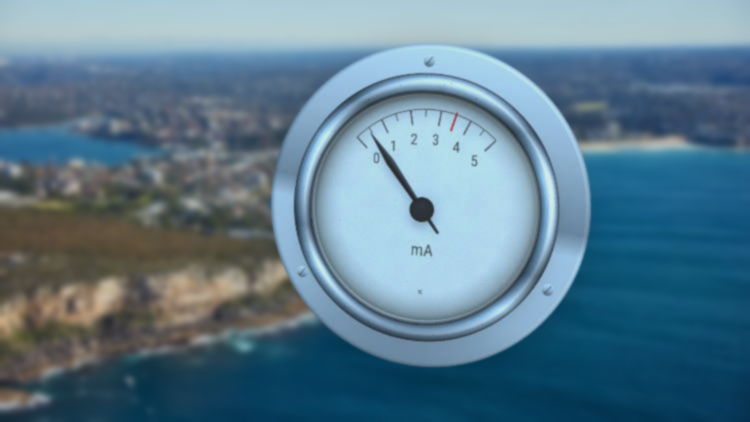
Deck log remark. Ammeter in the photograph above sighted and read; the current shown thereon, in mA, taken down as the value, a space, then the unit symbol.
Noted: 0.5 mA
